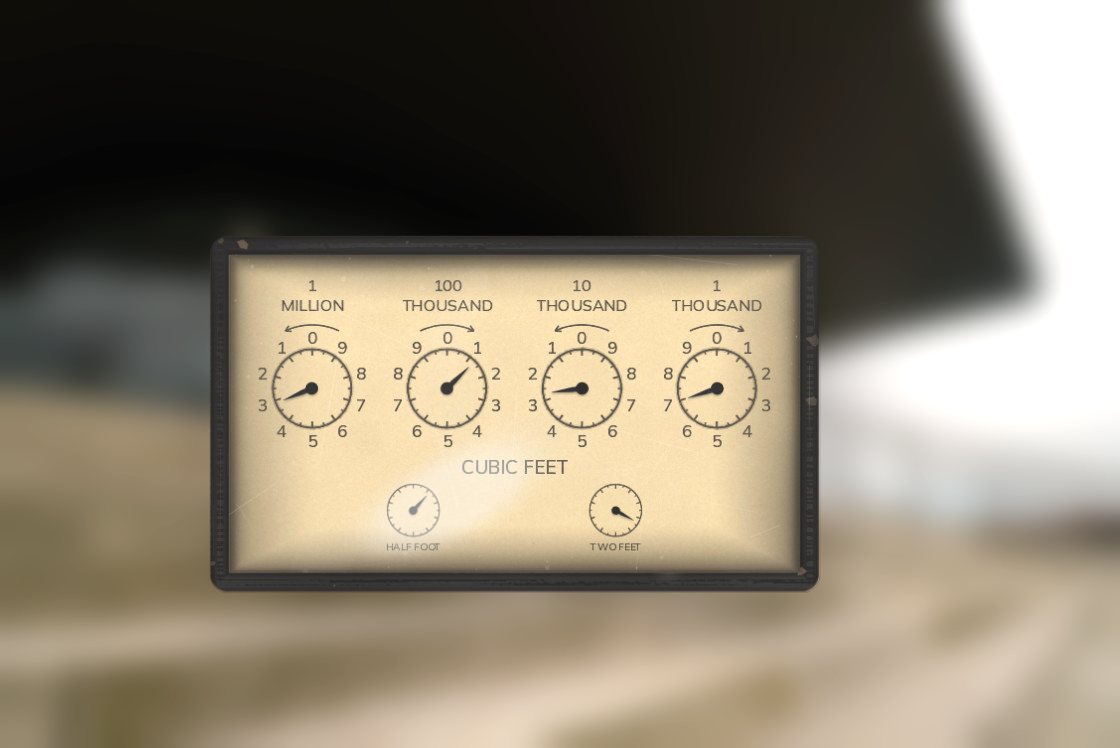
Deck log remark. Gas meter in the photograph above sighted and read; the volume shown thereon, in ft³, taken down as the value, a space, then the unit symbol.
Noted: 312700 ft³
